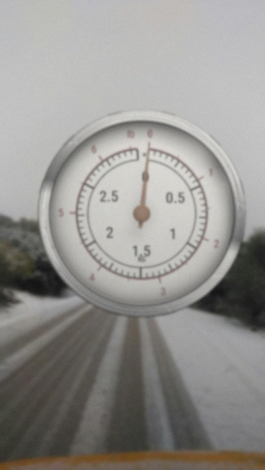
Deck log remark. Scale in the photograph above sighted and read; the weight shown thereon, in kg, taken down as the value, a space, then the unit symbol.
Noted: 0 kg
